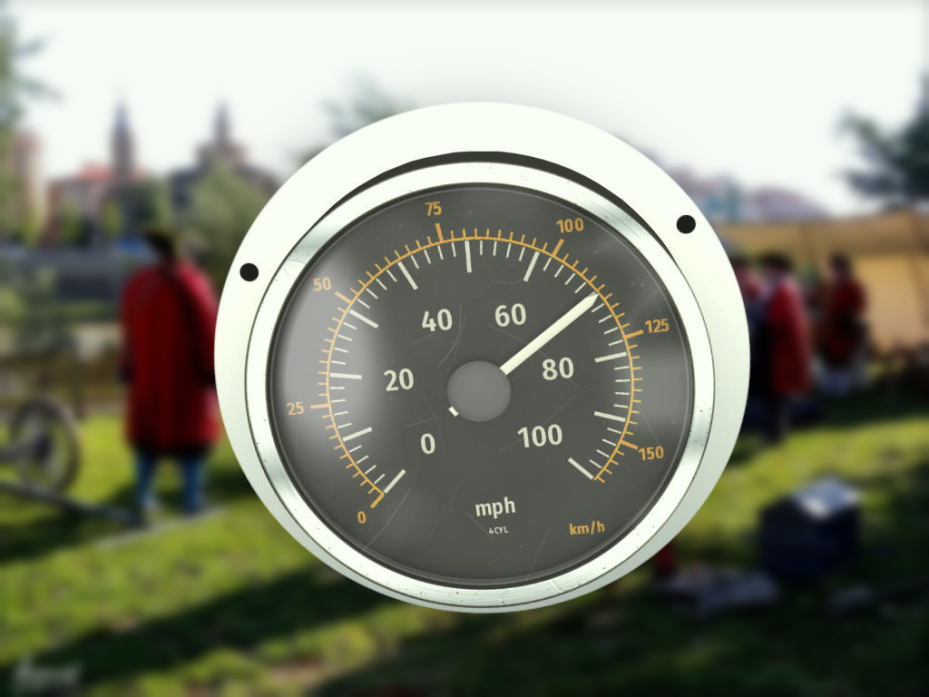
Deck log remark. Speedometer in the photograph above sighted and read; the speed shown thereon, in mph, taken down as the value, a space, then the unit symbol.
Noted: 70 mph
